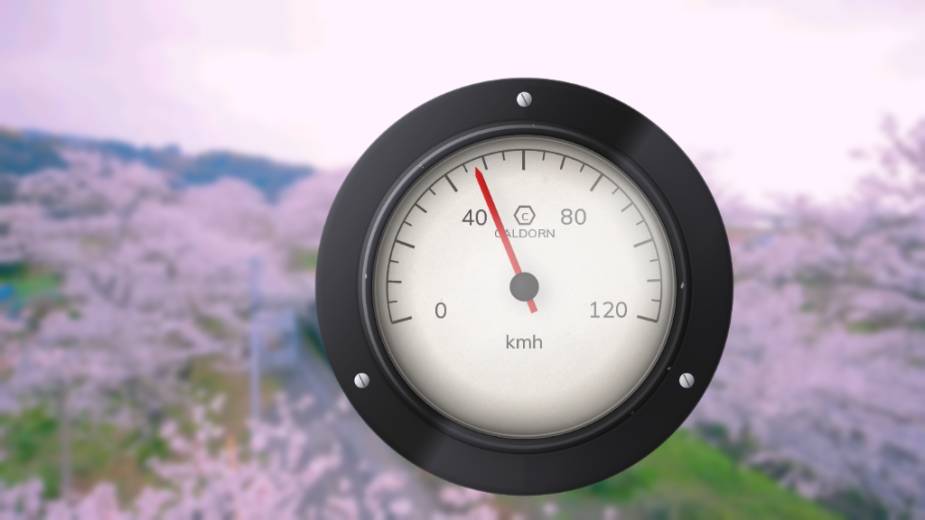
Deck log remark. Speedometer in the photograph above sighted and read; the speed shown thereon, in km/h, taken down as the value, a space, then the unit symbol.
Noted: 47.5 km/h
